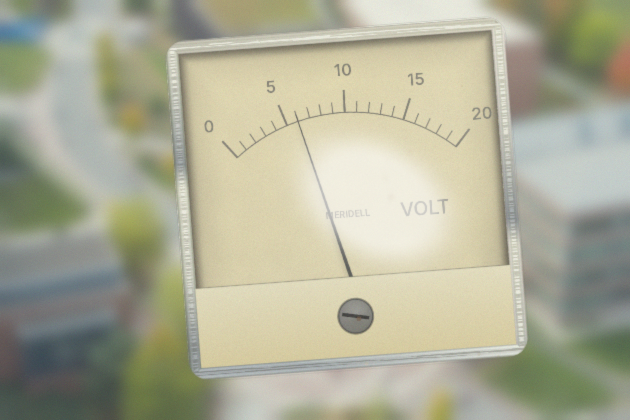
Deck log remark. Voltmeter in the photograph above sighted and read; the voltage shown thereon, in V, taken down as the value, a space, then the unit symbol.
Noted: 6 V
